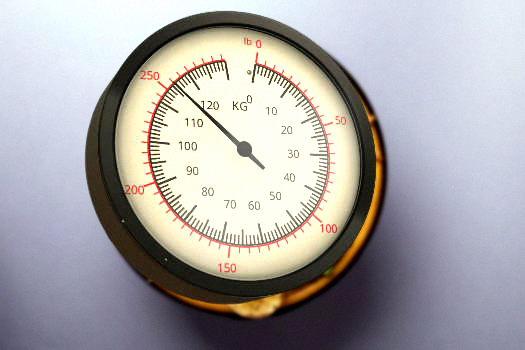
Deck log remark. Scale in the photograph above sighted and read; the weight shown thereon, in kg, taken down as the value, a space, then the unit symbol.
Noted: 115 kg
